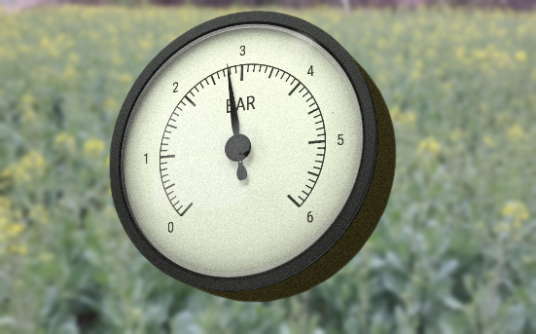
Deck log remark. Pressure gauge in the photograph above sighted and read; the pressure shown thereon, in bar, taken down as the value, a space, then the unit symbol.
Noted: 2.8 bar
